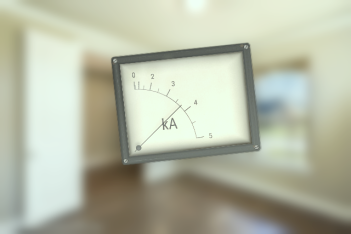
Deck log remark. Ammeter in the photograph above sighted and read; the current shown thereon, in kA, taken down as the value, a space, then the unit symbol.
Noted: 3.75 kA
